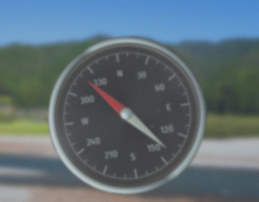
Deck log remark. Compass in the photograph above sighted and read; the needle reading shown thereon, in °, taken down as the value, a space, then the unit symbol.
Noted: 320 °
